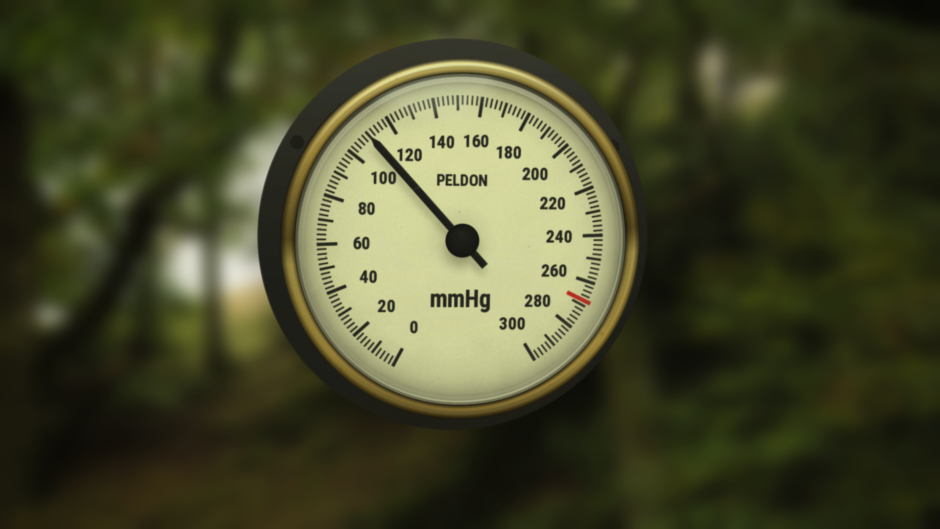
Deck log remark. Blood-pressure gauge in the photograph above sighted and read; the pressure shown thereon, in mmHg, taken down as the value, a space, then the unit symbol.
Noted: 110 mmHg
